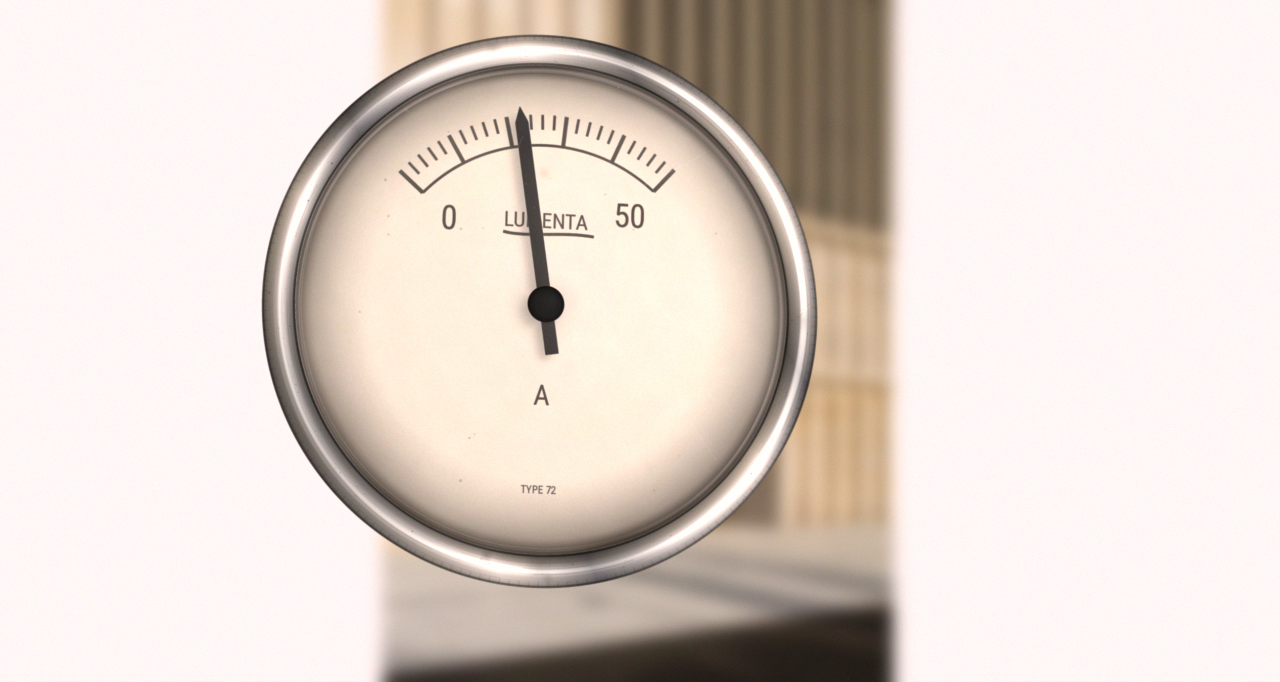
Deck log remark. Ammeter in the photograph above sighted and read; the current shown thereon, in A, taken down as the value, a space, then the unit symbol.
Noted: 22 A
